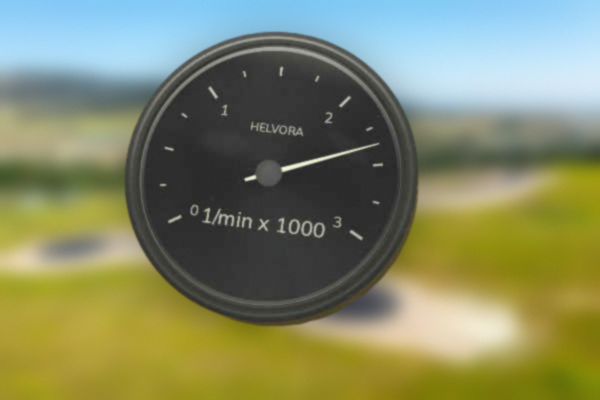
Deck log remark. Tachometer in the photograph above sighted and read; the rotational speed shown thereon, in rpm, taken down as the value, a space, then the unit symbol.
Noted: 2375 rpm
